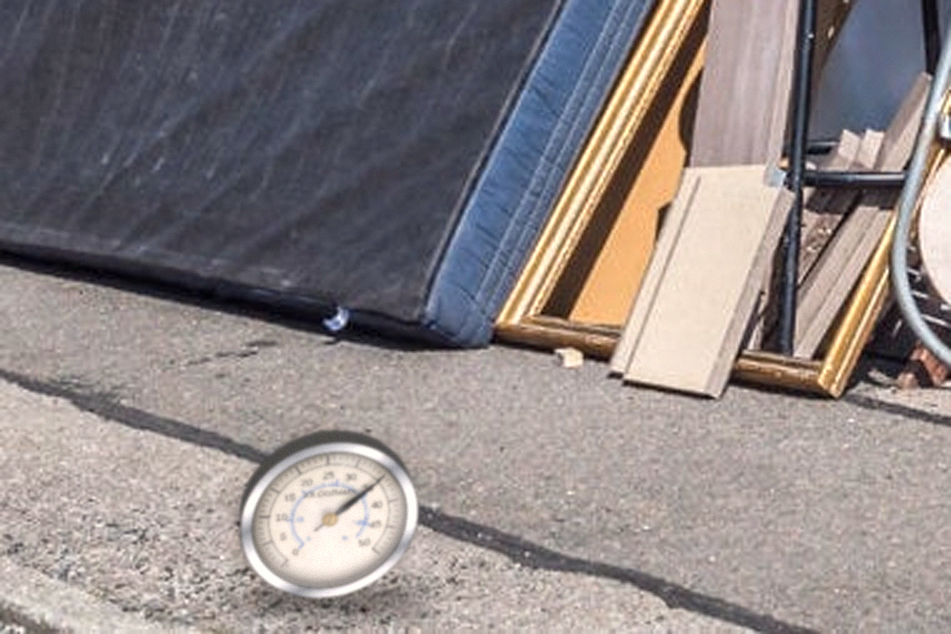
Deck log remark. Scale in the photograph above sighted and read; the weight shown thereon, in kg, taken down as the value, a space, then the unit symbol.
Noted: 35 kg
